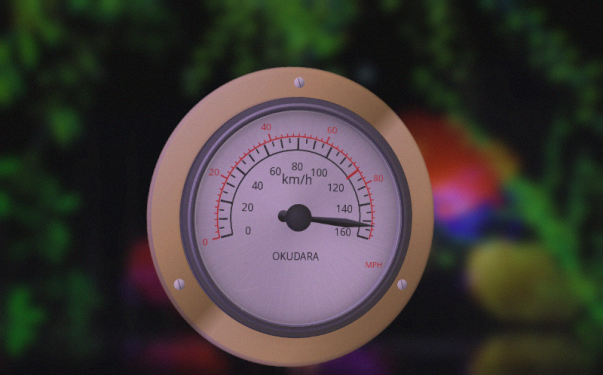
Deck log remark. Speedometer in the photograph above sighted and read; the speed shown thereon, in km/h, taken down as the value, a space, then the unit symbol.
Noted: 152.5 km/h
